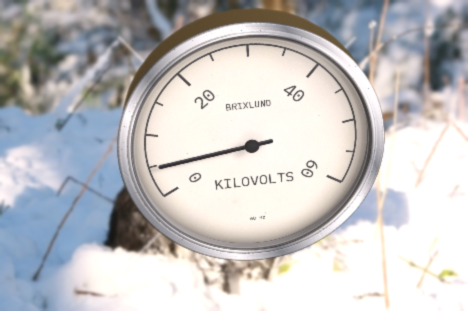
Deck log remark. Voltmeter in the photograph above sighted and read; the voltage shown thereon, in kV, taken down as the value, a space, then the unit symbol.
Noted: 5 kV
